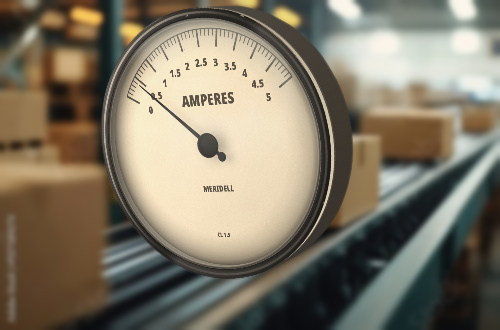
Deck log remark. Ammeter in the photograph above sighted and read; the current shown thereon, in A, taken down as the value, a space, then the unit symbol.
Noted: 0.5 A
